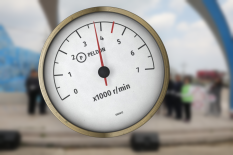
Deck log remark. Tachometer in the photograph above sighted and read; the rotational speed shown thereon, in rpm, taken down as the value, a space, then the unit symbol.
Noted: 3750 rpm
